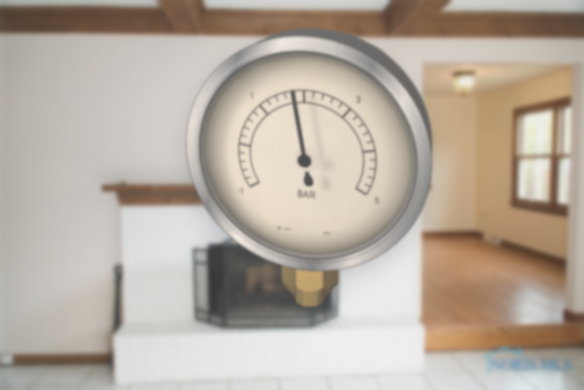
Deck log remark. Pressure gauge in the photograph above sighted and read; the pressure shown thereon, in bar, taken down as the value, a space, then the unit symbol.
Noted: 1.8 bar
